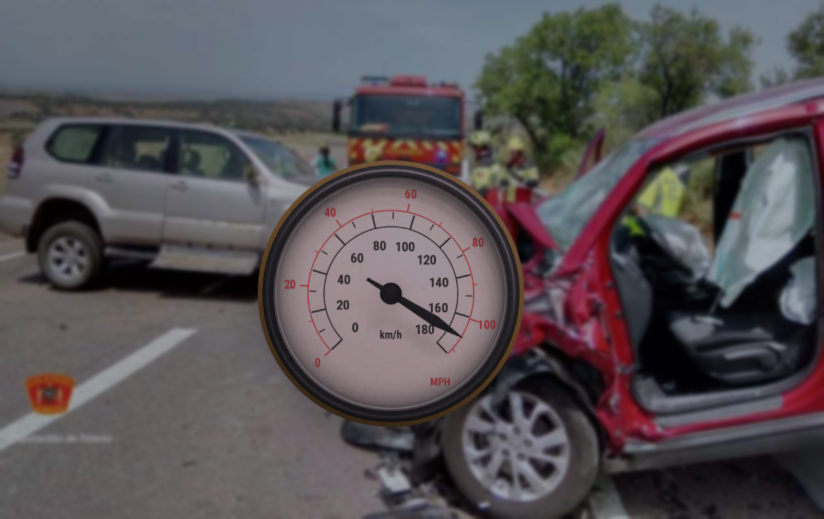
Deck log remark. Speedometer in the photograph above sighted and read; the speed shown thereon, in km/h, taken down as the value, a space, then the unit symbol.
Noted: 170 km/h
